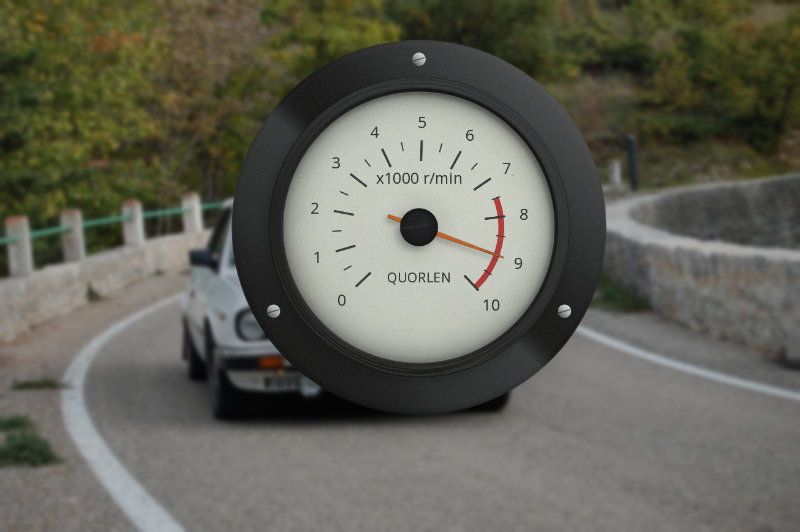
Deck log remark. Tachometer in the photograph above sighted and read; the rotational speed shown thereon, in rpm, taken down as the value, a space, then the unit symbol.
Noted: 9000 rpm
